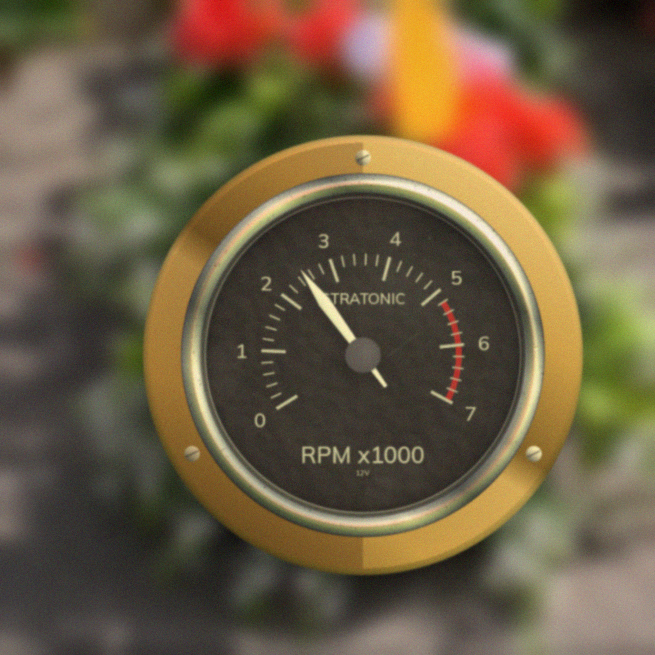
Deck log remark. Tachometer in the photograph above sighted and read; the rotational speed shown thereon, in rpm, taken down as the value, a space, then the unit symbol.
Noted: 2500 rpm
